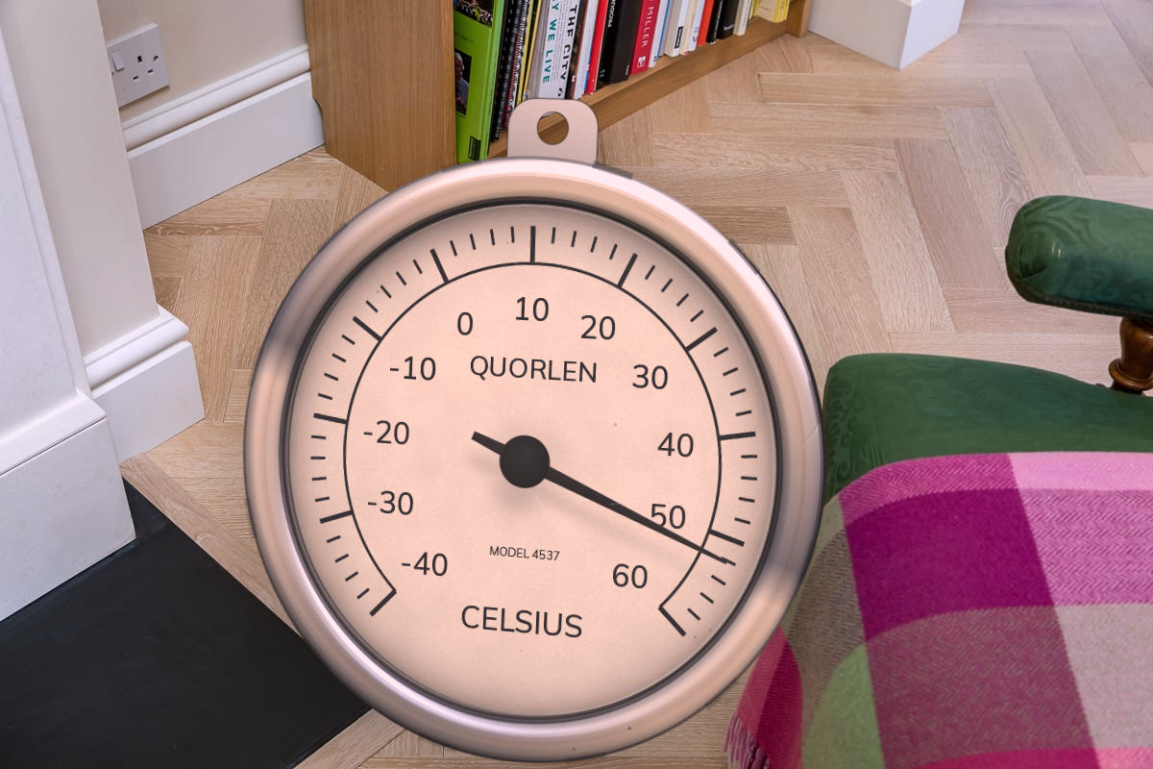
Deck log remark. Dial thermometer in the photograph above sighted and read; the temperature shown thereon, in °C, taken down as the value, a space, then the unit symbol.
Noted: 52 °C
